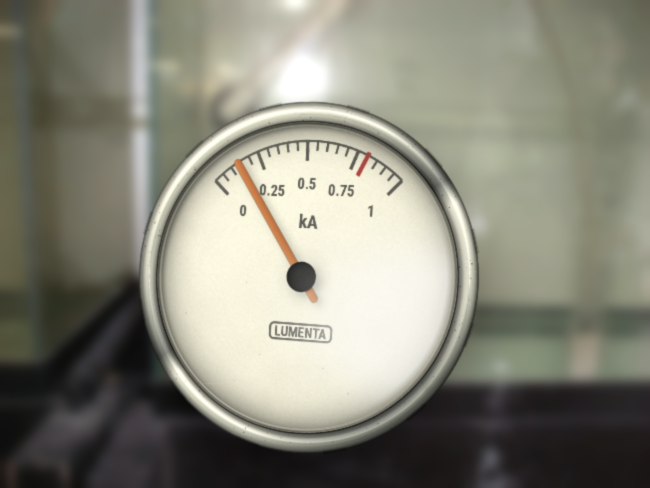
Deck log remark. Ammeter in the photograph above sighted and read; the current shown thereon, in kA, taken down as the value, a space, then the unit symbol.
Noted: 0.15 kA
